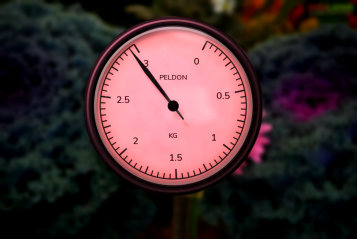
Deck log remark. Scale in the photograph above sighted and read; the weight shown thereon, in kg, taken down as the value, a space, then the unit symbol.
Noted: 2.95 kg
